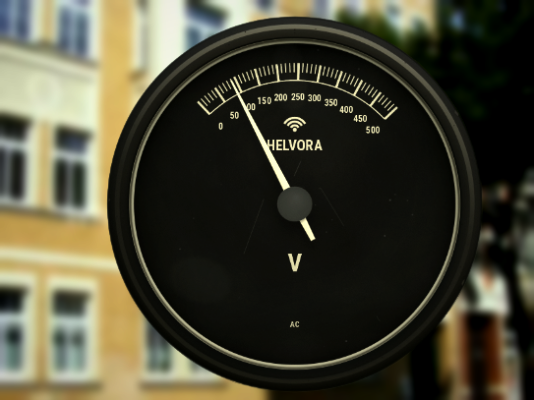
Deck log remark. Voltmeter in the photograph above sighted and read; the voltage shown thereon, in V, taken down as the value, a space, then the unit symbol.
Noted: 90 V
